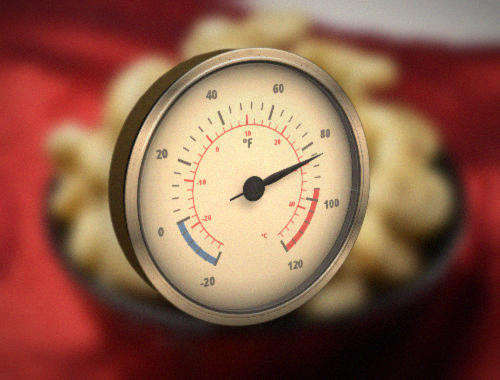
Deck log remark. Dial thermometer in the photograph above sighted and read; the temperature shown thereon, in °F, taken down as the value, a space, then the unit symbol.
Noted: 84 °F
